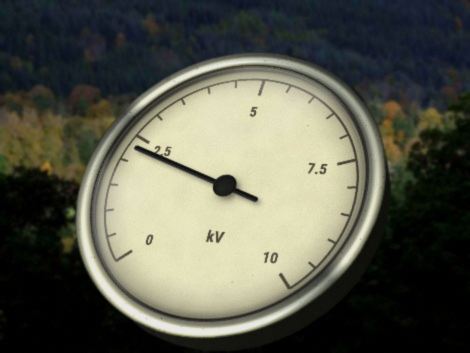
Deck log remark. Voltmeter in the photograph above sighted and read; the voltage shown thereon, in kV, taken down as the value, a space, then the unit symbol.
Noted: 2.25 kV
